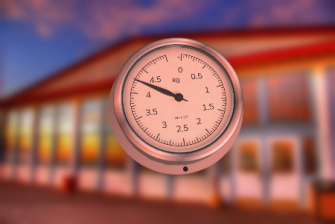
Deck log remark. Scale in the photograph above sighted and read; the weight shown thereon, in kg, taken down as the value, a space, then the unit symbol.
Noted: 4.25 kg
